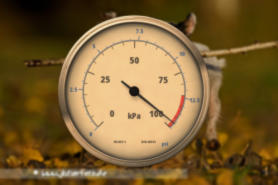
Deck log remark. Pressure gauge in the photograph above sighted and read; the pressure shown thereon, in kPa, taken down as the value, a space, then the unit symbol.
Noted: 97.5 kPa
